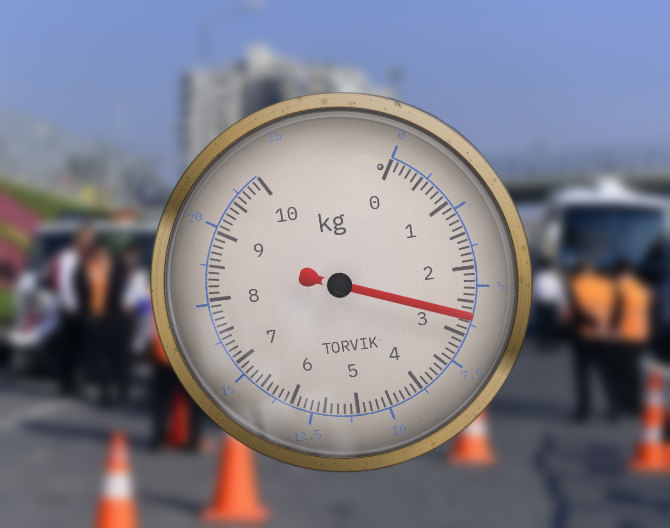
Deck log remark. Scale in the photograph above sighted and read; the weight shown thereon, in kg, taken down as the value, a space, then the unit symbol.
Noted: 2.7 kg
